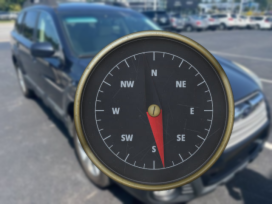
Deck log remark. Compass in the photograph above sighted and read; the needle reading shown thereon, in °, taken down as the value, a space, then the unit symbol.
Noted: 170 °
